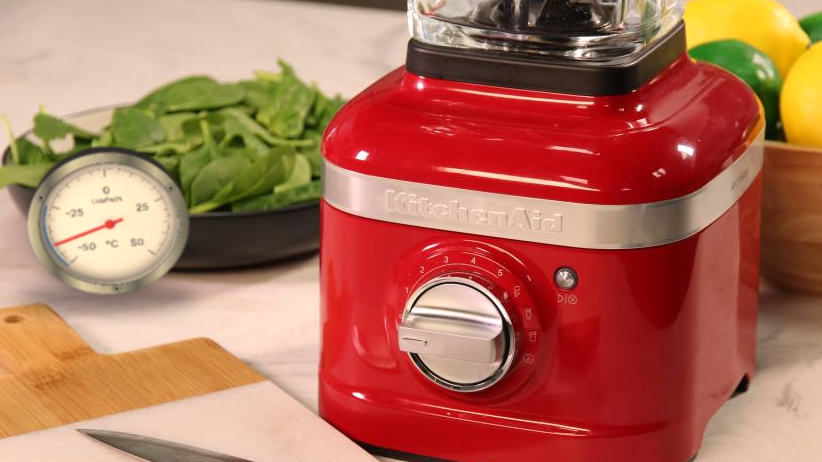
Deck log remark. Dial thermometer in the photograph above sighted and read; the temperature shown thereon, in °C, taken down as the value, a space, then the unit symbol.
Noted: -40 °C
